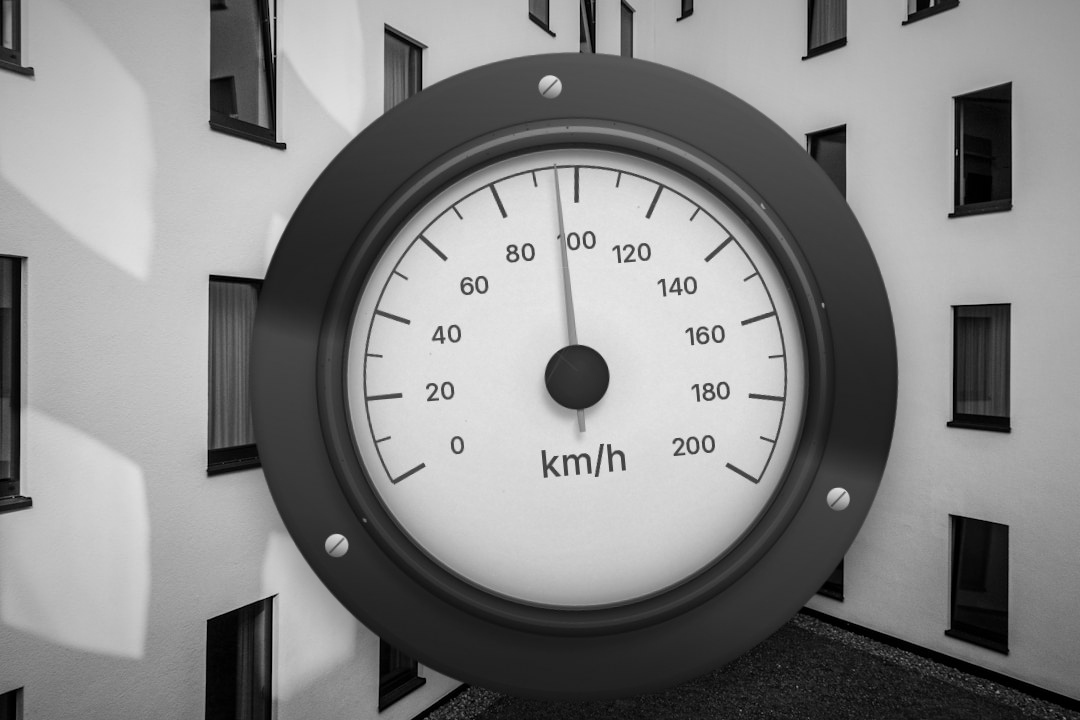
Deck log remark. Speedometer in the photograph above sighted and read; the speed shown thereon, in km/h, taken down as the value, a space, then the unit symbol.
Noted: 95 km/h
